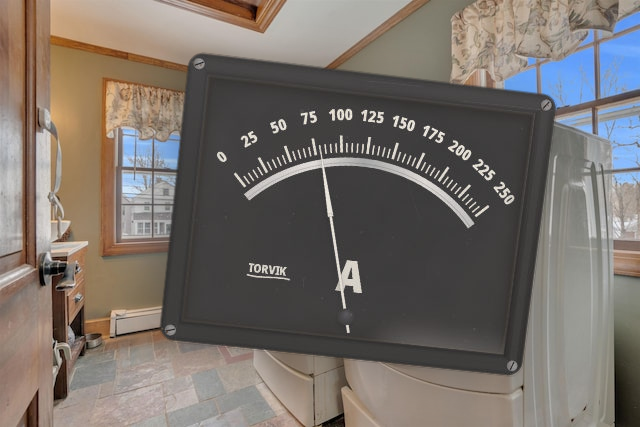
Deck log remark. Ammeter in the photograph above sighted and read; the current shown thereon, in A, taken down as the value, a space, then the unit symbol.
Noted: 80 A
